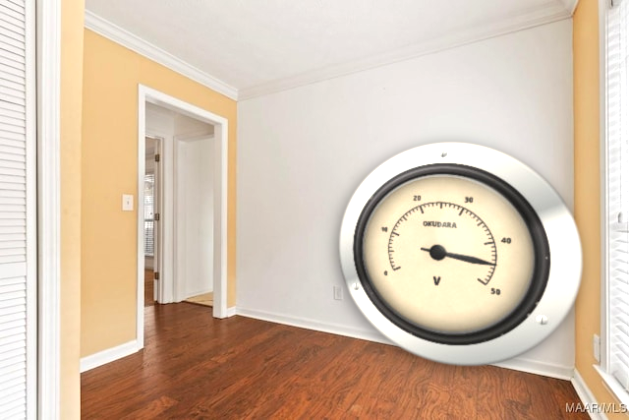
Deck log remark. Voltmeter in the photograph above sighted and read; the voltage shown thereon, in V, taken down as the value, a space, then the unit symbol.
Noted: 45 V
